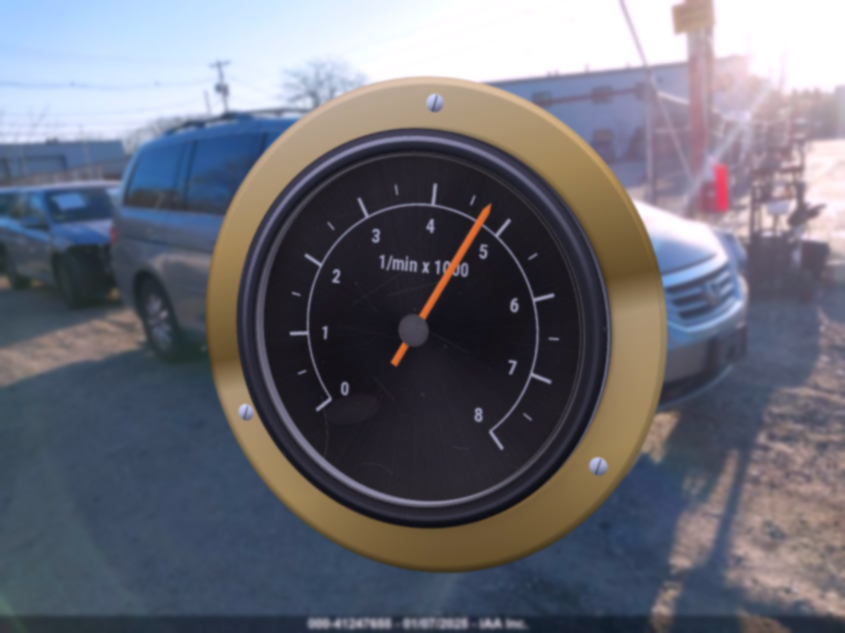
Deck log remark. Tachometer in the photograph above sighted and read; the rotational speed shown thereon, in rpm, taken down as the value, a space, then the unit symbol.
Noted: 4750 rpm
